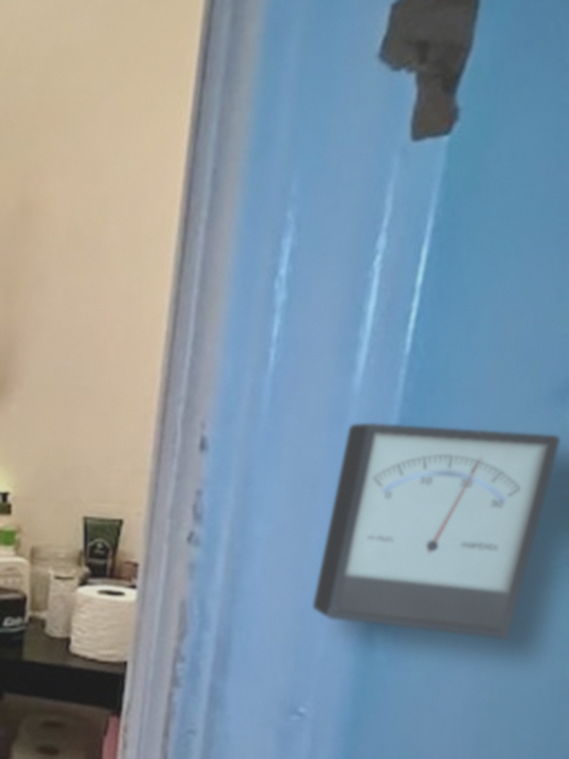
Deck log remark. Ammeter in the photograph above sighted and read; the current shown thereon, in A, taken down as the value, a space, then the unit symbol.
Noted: 20 A
